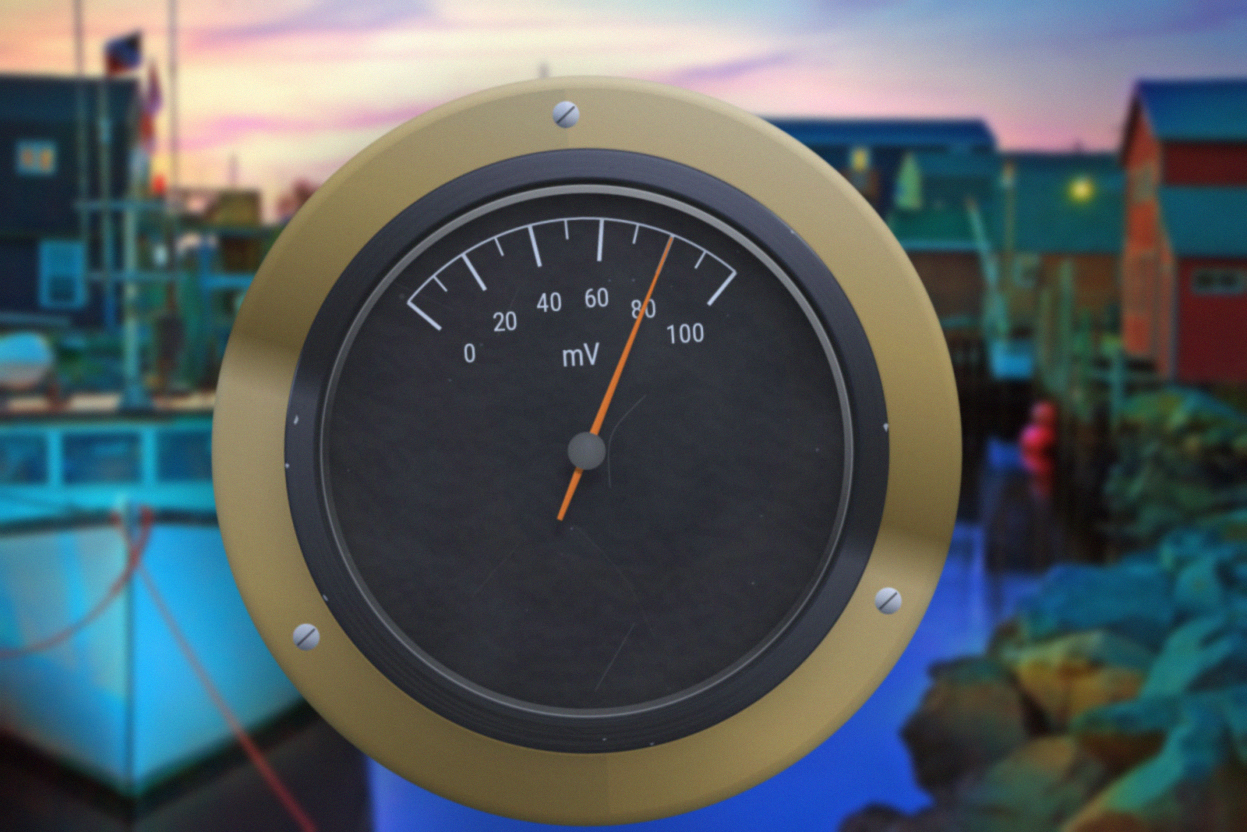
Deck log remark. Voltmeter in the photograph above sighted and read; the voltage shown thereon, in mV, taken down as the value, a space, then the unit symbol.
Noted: 80 mV
